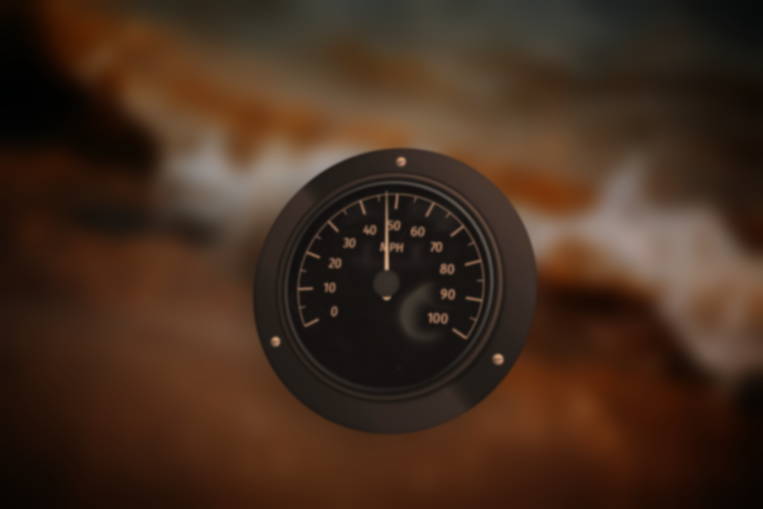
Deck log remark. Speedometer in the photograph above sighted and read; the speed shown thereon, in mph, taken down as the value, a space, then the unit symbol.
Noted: 47.5 mph
